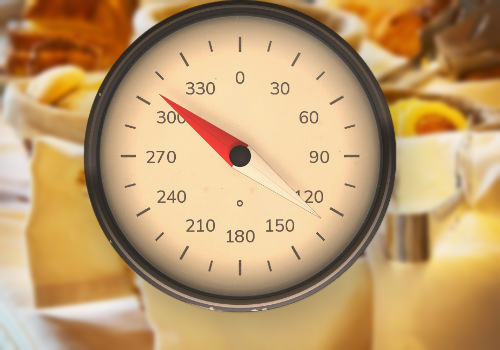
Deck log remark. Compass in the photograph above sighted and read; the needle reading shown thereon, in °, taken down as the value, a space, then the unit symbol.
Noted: 307.5 °
